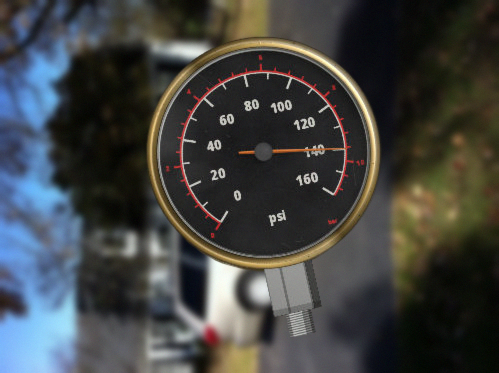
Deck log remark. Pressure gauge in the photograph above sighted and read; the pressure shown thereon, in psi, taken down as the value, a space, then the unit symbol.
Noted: 140 psi
